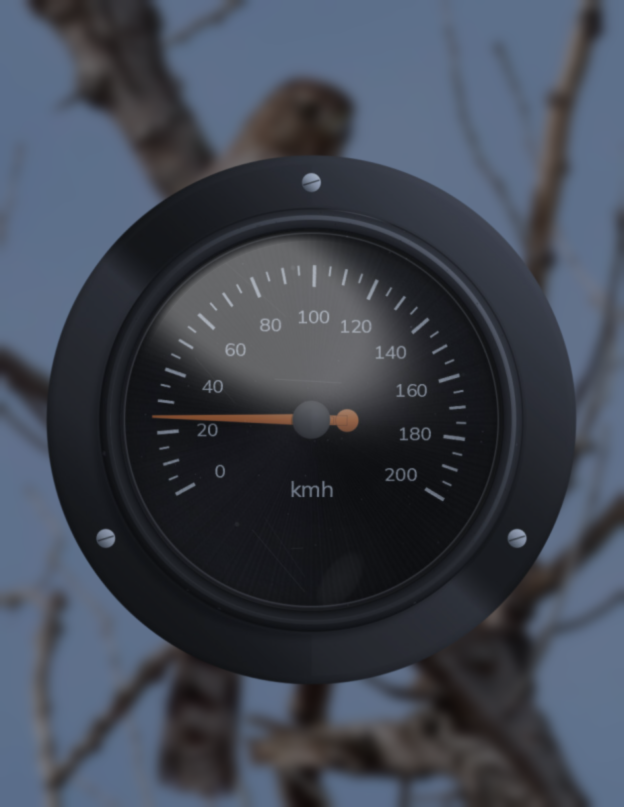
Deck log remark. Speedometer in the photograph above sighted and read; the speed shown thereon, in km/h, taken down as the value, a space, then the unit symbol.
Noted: 25 km/h
